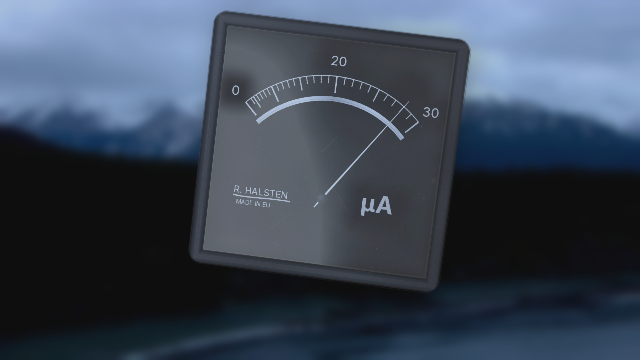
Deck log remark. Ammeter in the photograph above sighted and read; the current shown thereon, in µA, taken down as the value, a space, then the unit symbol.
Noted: 28 µA
